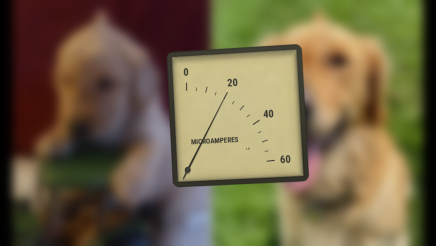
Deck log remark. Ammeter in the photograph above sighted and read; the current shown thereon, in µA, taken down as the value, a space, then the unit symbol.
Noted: 20 µA
